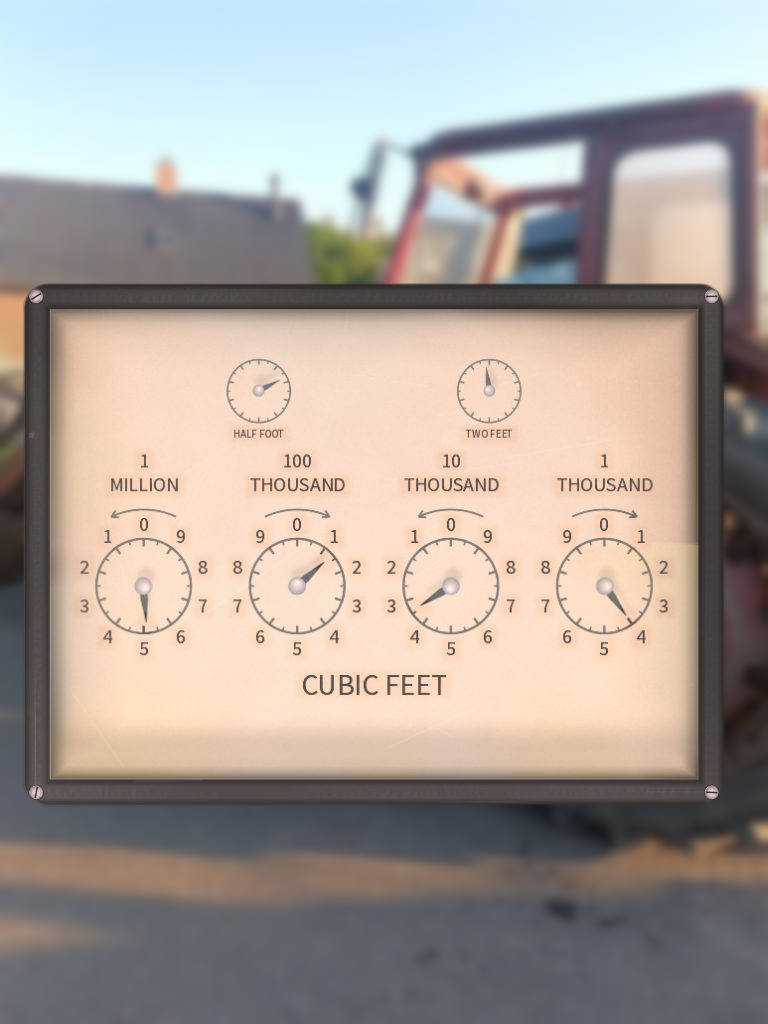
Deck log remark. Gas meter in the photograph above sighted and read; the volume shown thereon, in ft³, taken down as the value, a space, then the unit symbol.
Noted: 513400 ft³
